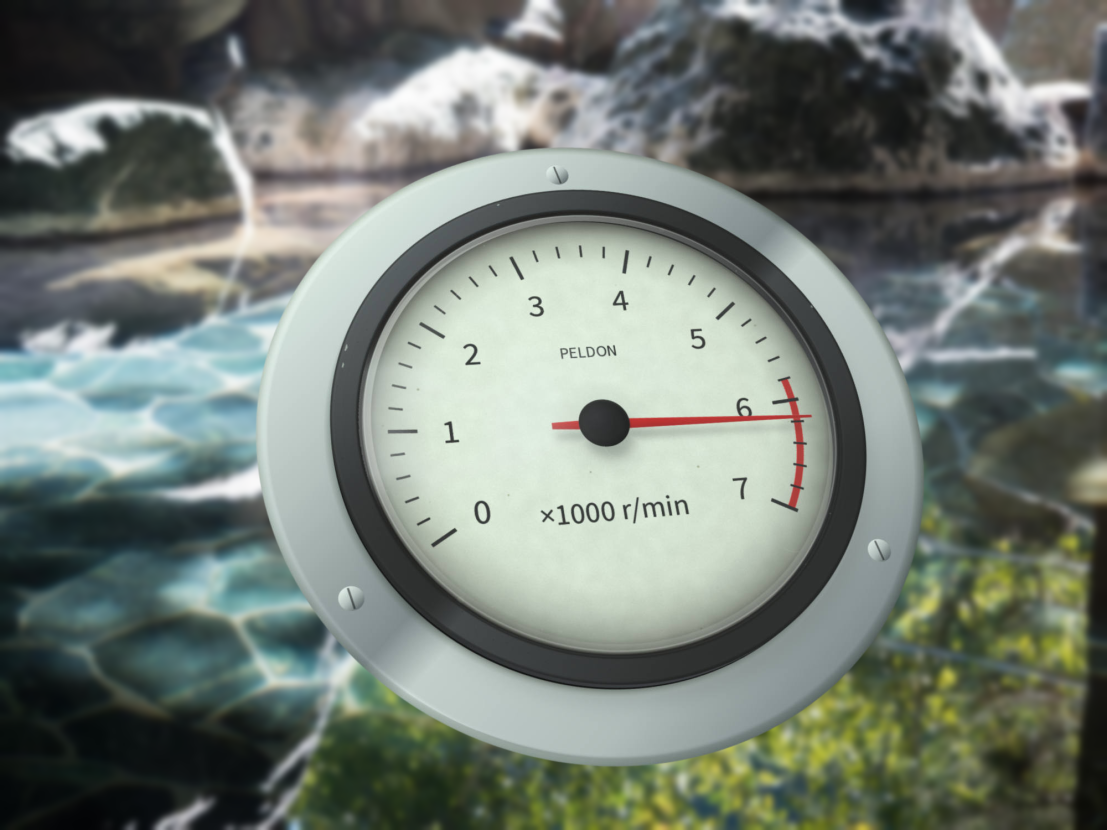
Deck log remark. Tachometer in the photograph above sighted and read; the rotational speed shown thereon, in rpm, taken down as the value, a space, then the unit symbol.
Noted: 6200 rpm
